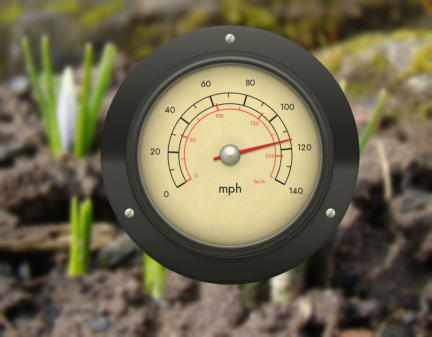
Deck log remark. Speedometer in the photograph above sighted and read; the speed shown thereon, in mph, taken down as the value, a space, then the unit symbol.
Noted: 115 mph
